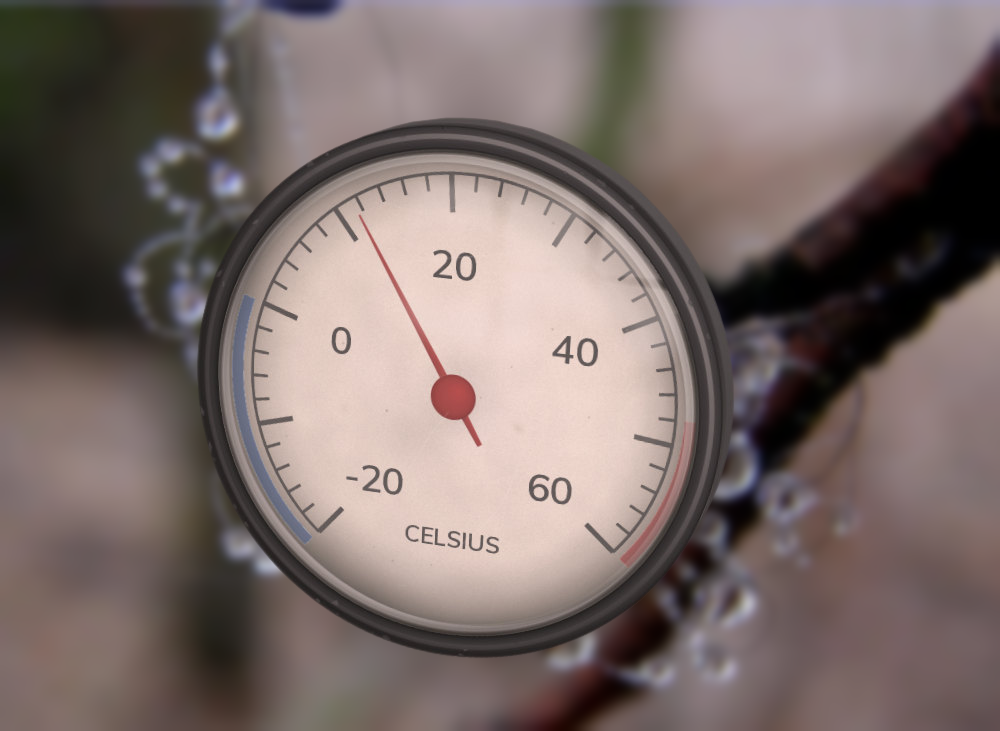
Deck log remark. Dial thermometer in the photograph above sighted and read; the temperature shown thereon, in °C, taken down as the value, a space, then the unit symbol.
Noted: 12 °C
